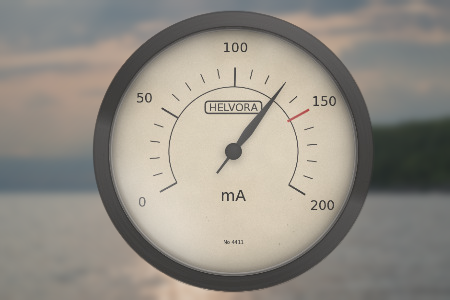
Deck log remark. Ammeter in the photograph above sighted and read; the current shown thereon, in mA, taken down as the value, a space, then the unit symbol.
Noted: 130 mA
